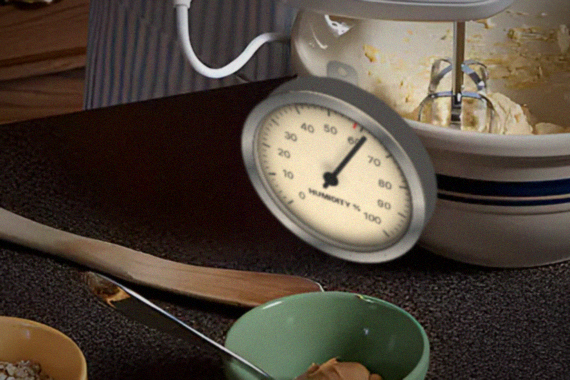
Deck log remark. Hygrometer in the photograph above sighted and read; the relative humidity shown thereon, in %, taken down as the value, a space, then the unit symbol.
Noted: 62 %
